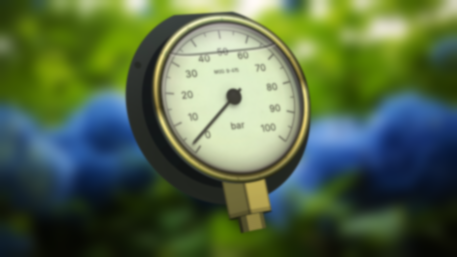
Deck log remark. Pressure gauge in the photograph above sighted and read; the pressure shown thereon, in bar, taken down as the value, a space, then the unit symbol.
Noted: 2.5 bar
